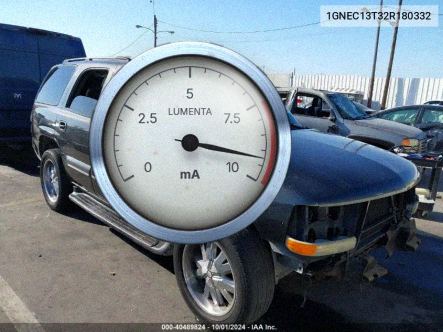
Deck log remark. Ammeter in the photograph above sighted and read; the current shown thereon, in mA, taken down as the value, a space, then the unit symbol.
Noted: 9.25 mA
